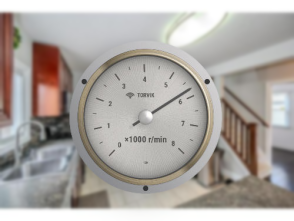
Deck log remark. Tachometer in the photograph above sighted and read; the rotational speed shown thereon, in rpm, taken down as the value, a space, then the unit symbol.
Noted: 5750 rpm
